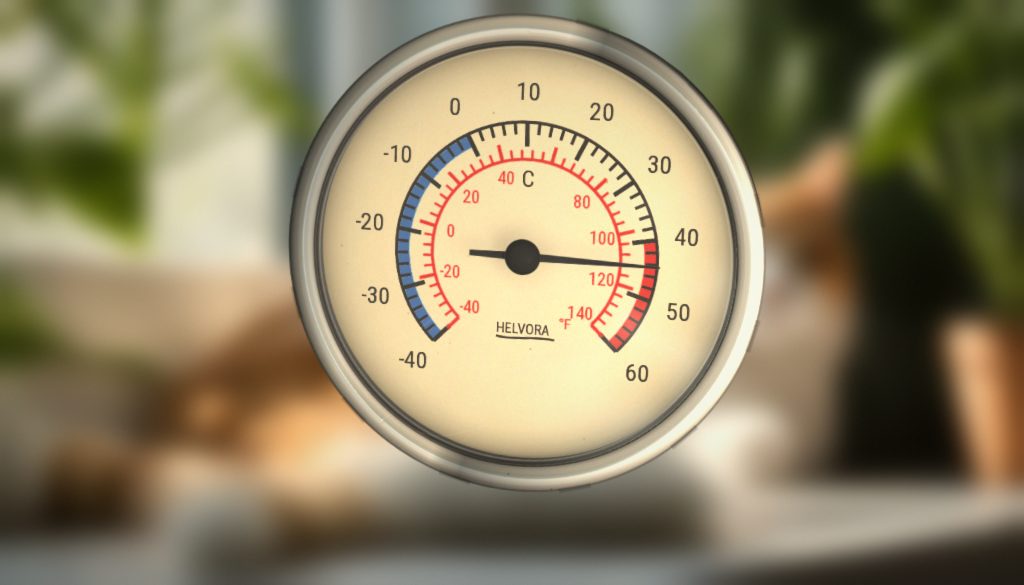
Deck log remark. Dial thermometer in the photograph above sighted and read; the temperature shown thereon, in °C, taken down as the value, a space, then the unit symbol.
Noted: 44 °C
